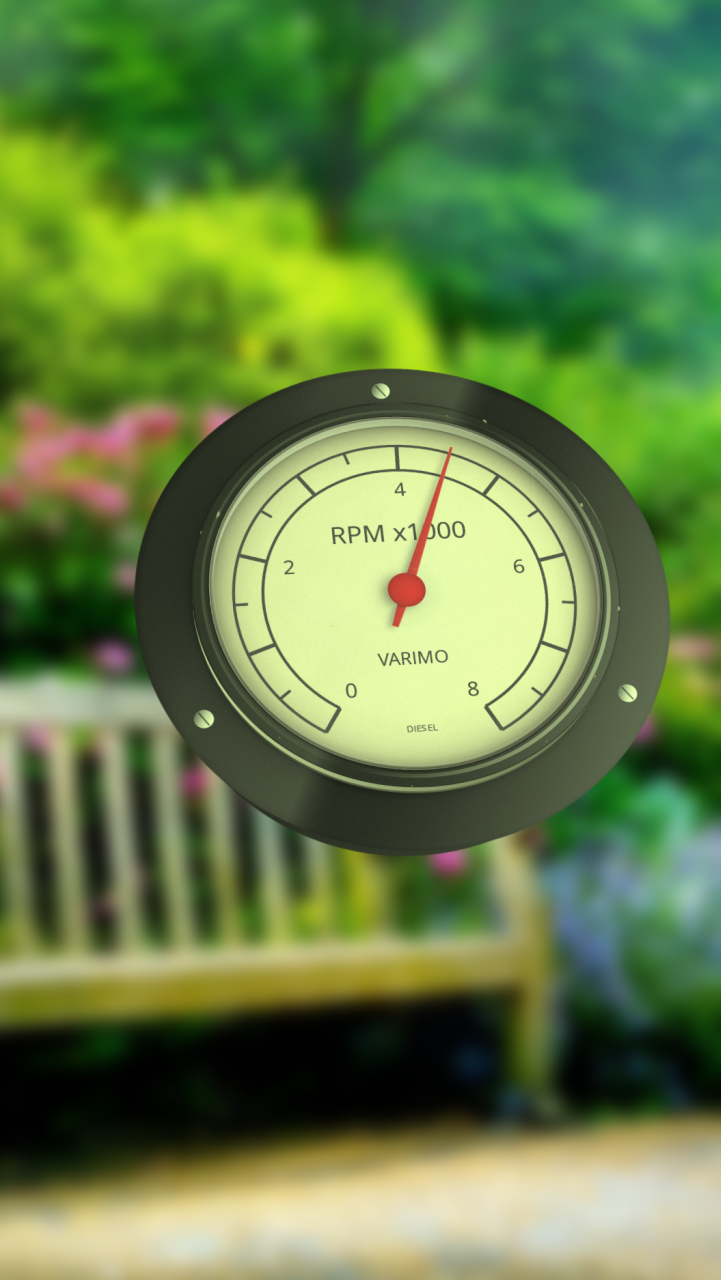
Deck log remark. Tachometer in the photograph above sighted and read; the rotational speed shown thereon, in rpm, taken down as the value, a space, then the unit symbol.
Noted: 4500 rpm
